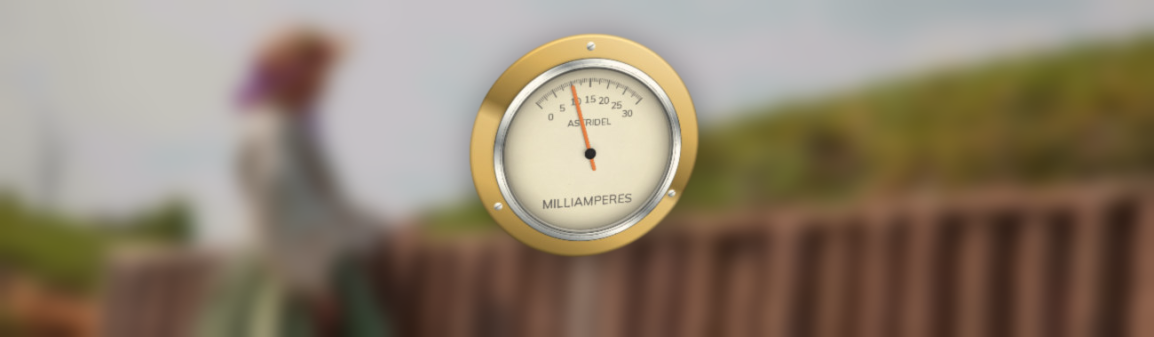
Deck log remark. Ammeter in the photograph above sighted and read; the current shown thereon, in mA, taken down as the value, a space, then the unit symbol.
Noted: 10 mA
